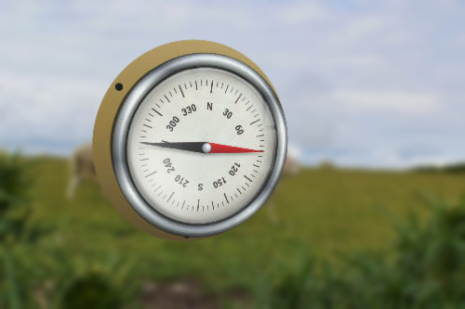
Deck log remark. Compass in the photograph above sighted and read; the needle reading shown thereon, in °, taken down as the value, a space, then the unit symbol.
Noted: 90 °
